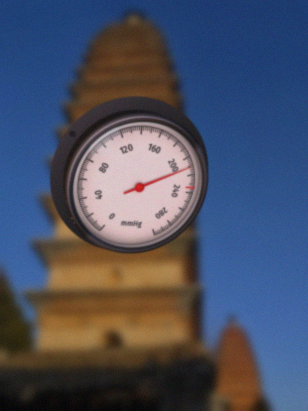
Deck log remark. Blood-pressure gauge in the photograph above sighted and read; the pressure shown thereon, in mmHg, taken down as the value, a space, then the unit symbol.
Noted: 210 mmHg
